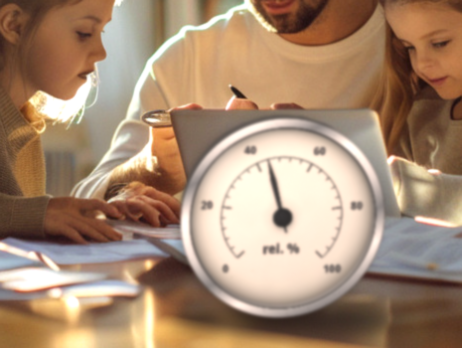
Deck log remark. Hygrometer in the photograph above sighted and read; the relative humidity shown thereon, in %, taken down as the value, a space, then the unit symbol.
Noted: 44 %
